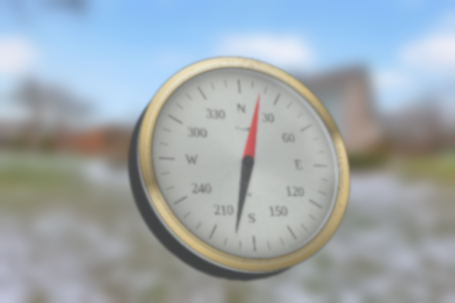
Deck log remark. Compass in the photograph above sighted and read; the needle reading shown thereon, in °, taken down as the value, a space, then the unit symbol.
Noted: 15 °
